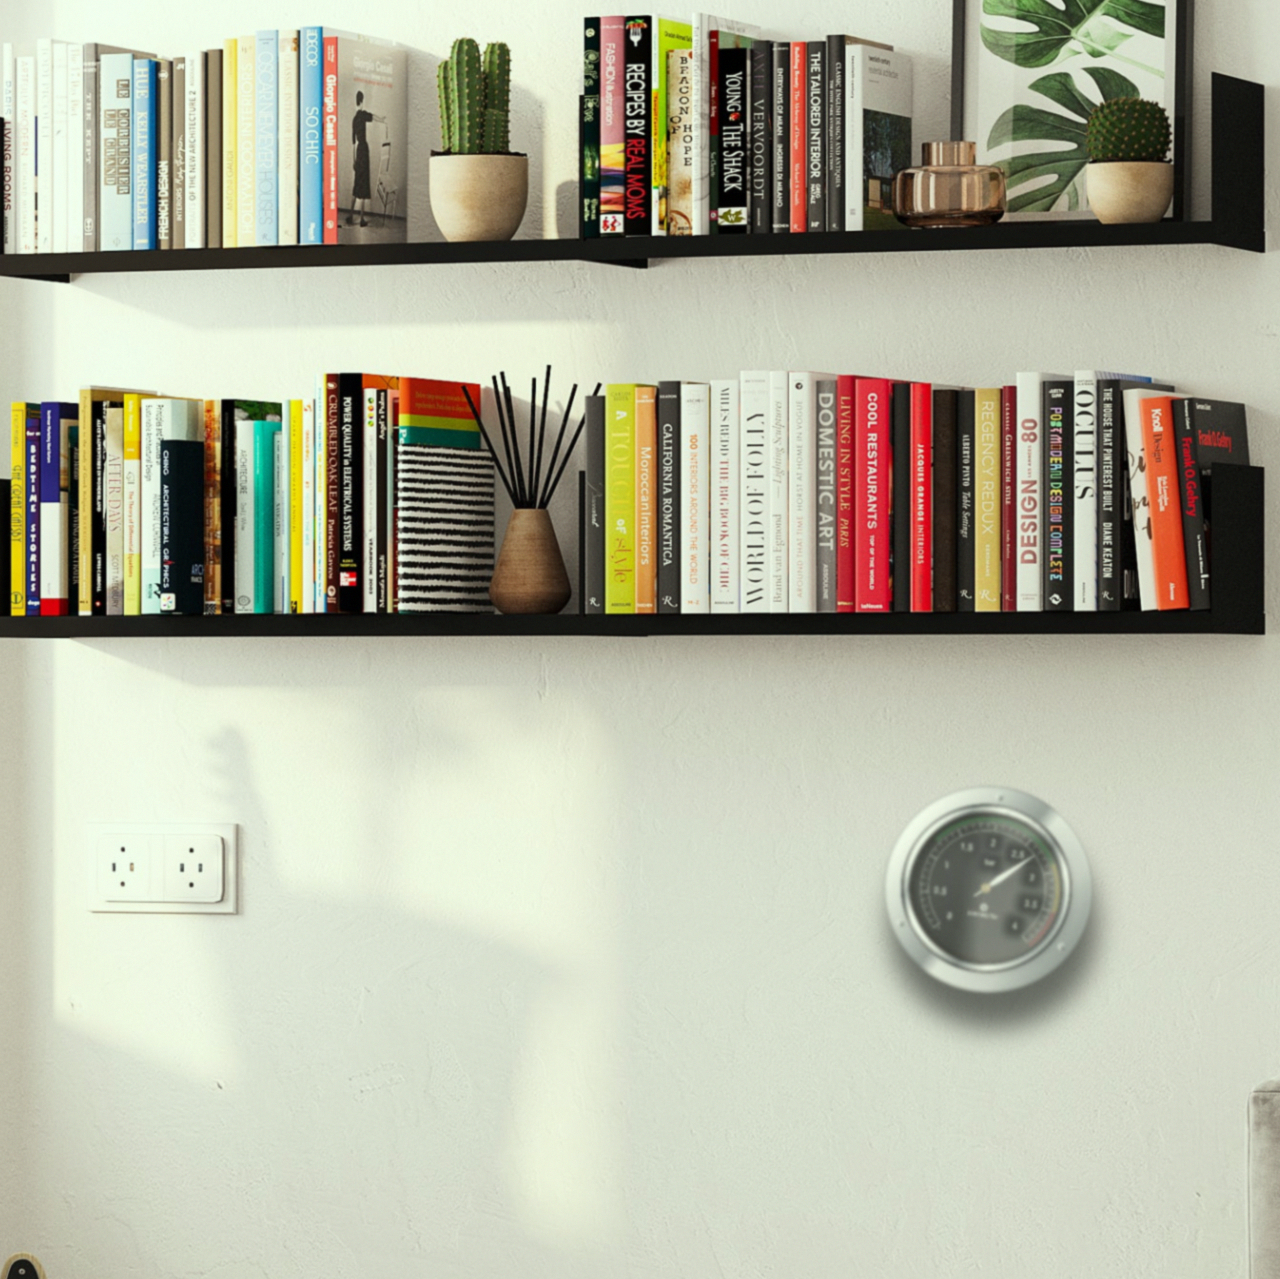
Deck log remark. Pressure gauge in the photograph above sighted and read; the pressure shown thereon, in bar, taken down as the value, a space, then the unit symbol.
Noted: 2.7 bar
